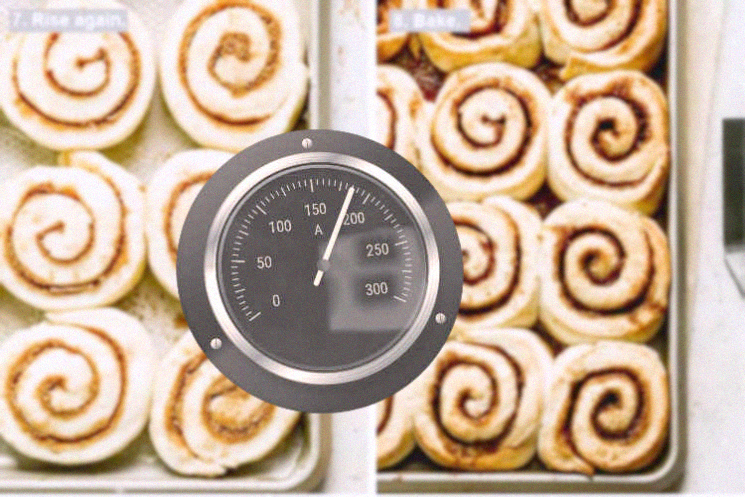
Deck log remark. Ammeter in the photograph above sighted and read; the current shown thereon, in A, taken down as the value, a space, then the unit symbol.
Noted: 185 A
